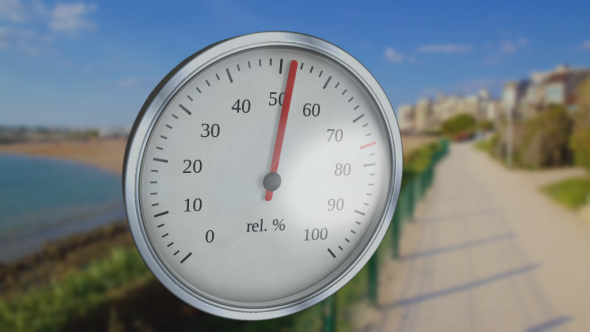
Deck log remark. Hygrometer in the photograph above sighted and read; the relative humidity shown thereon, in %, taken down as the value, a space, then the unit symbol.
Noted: 52 %
